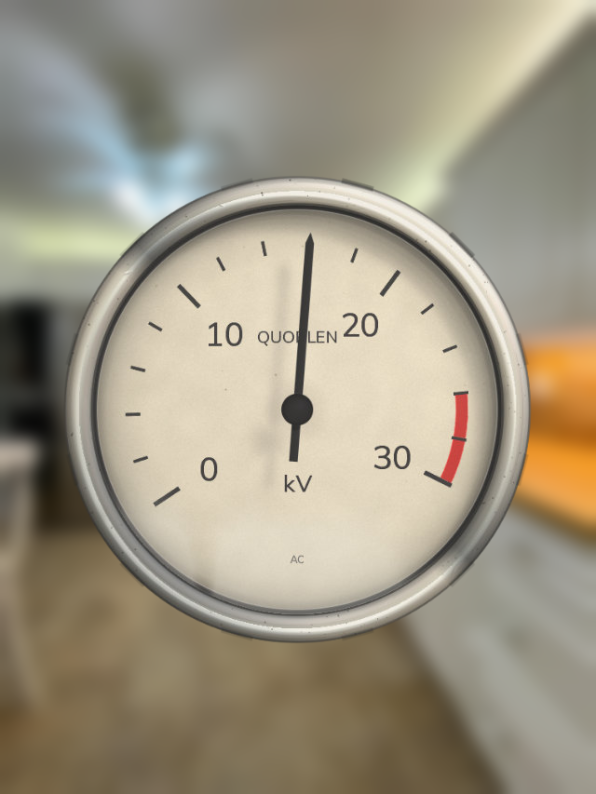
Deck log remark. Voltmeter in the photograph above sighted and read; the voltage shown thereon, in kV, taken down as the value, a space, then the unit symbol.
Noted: 16 kV
